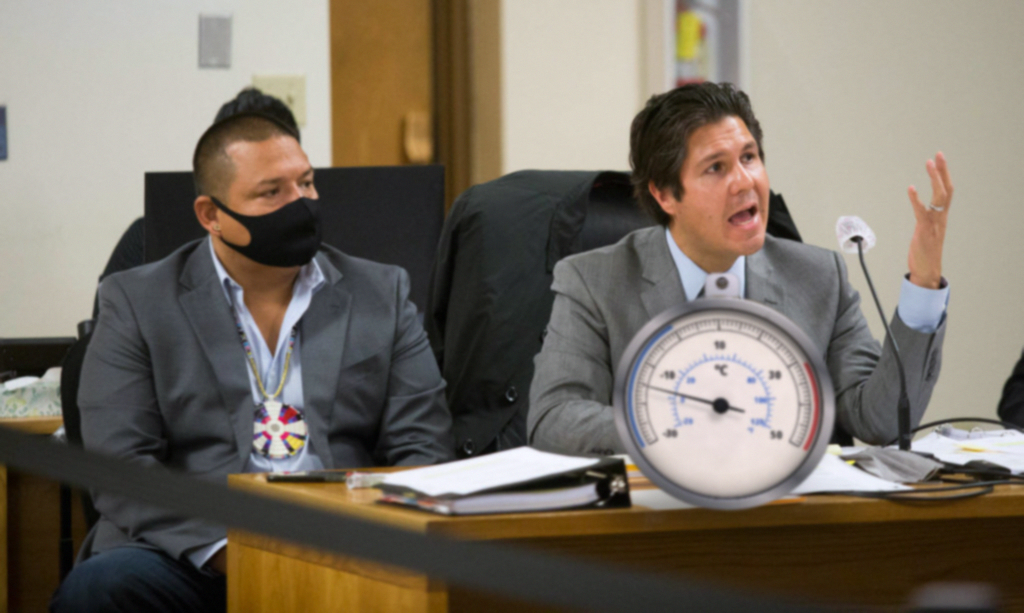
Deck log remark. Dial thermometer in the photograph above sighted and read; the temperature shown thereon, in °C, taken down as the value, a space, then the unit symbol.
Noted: -15 °C
